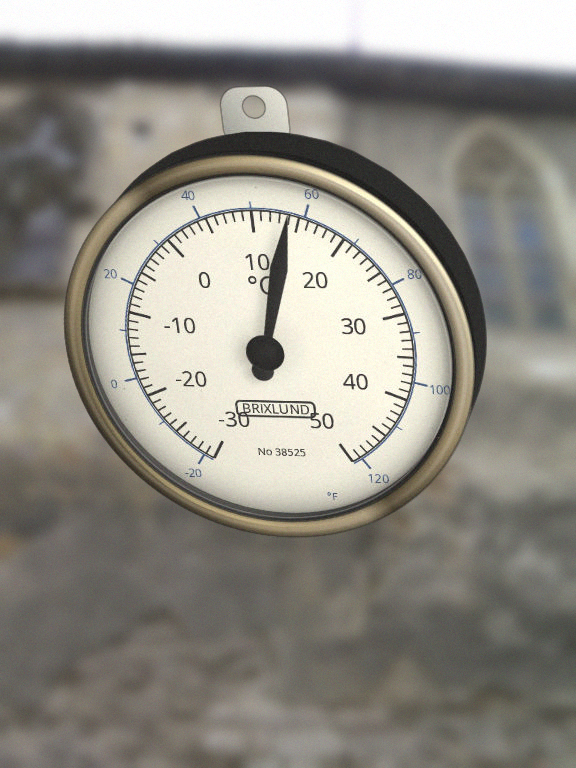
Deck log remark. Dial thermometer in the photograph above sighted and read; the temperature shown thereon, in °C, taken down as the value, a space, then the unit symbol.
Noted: 14 °C
